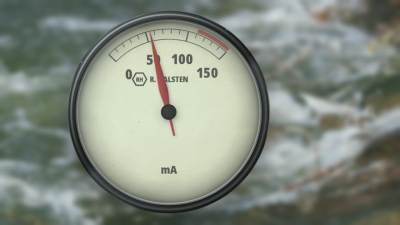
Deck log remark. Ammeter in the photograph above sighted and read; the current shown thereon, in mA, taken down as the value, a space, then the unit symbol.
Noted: 55 mA
